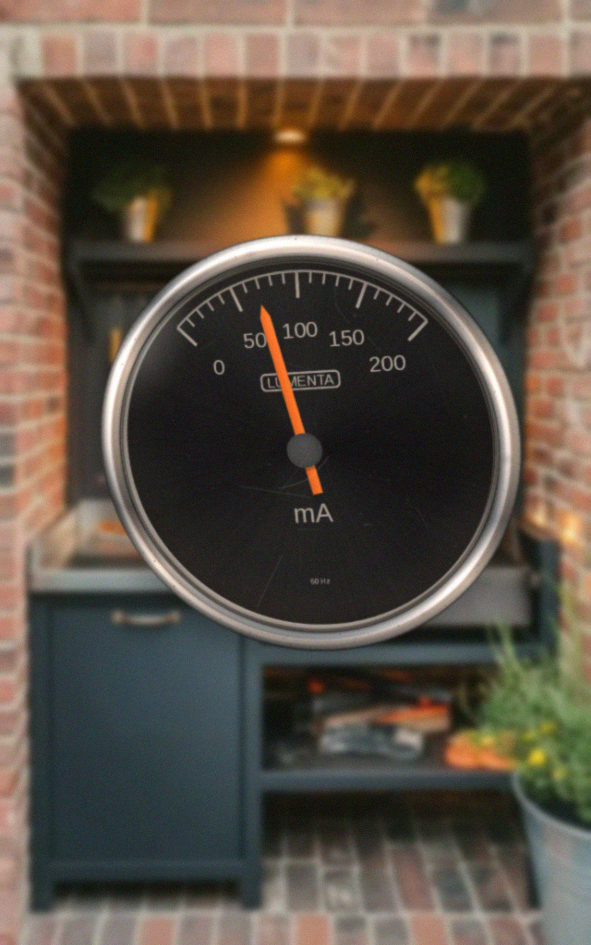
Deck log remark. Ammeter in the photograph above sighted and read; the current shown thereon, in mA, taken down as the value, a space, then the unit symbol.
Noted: 70 mA
